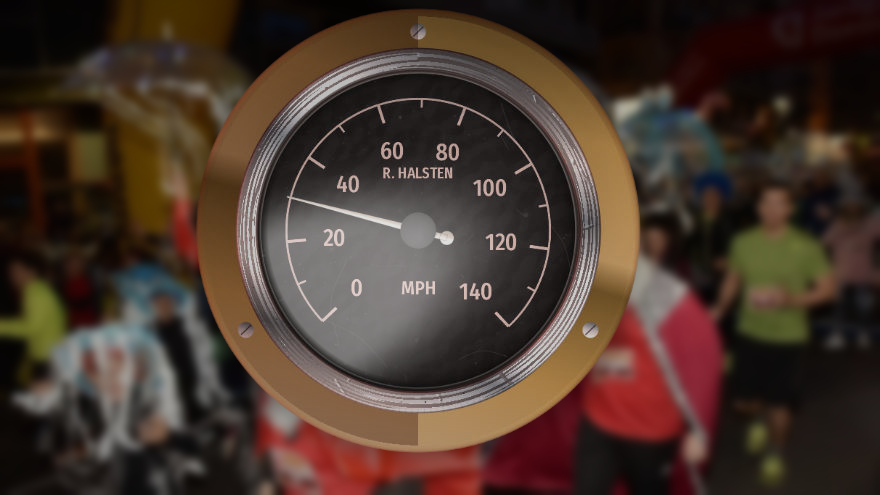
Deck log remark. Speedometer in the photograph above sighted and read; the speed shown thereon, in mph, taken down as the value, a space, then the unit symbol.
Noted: 30 mph
